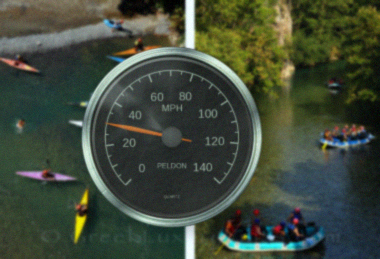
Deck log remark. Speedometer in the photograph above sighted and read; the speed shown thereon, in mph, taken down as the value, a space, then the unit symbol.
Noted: 30 mph
